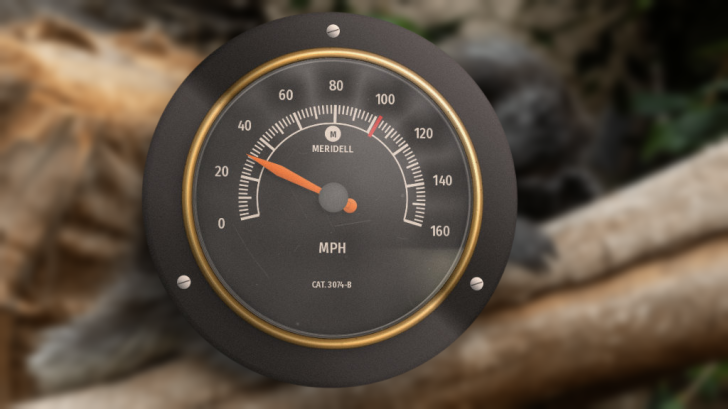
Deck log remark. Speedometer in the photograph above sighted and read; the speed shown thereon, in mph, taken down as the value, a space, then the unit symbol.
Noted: 30 mph
